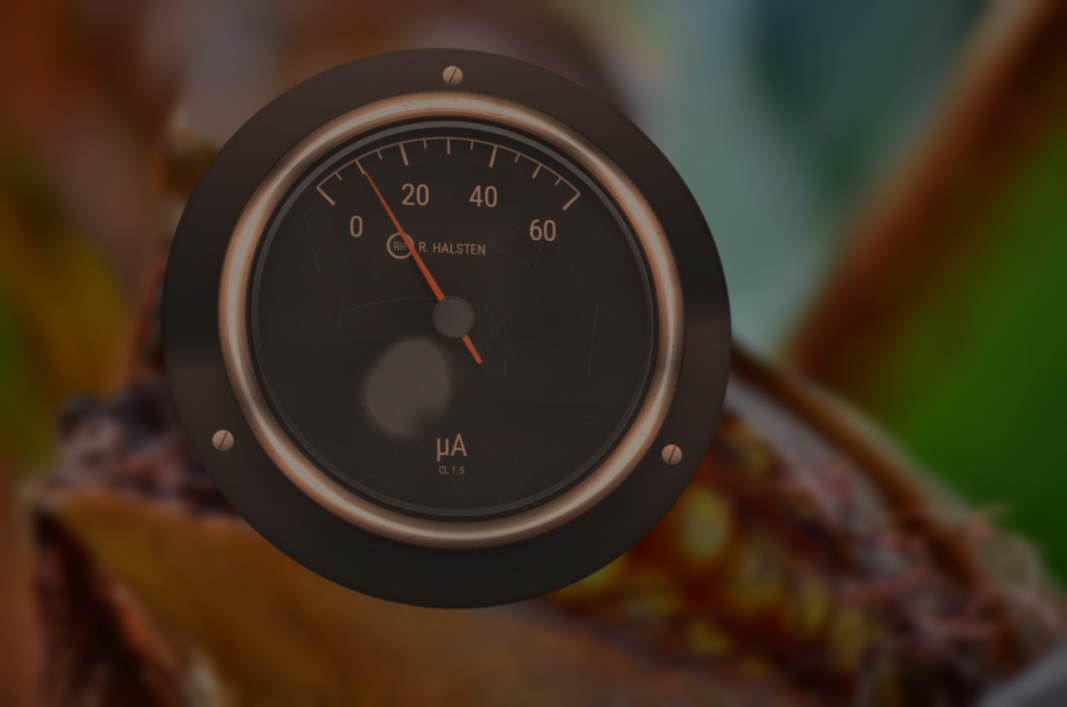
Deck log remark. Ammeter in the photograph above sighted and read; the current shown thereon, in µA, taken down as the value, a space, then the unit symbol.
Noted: 10 µA
